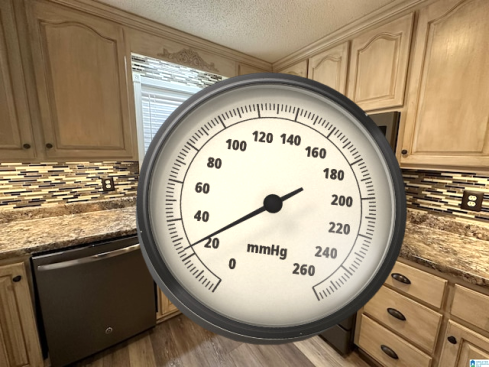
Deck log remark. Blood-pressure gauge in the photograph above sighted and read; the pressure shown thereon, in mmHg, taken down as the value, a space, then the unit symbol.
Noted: 24 mmHg
